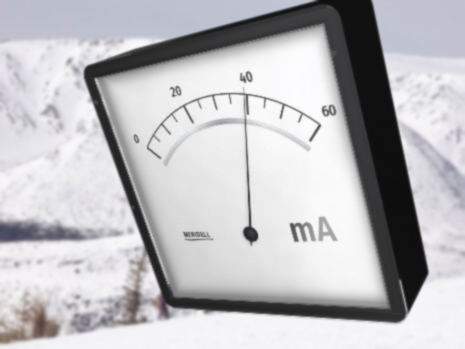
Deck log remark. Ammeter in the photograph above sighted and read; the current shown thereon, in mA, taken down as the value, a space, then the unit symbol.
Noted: 40 mA
